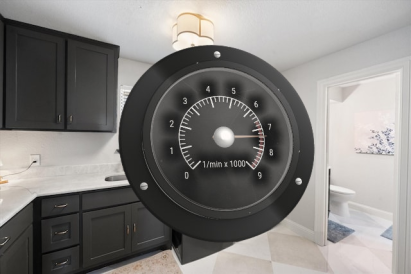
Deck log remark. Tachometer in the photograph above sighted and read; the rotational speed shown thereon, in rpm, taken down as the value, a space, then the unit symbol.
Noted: 7400 rpm
